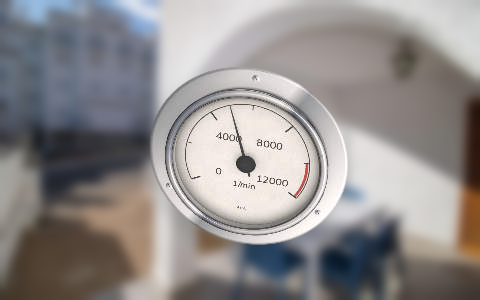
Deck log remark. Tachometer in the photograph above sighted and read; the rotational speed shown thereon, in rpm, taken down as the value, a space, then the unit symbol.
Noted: 5000 rpm
